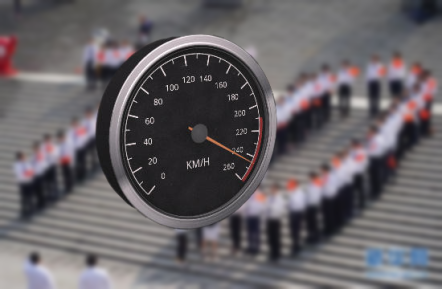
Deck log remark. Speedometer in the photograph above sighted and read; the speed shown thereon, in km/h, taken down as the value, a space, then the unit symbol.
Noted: 245 km/h
